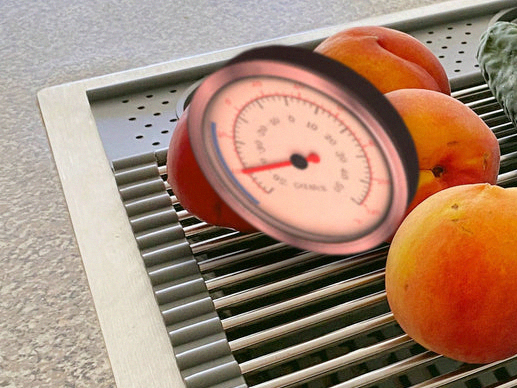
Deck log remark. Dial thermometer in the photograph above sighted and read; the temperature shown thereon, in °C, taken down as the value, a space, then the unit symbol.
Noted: -40 °C
